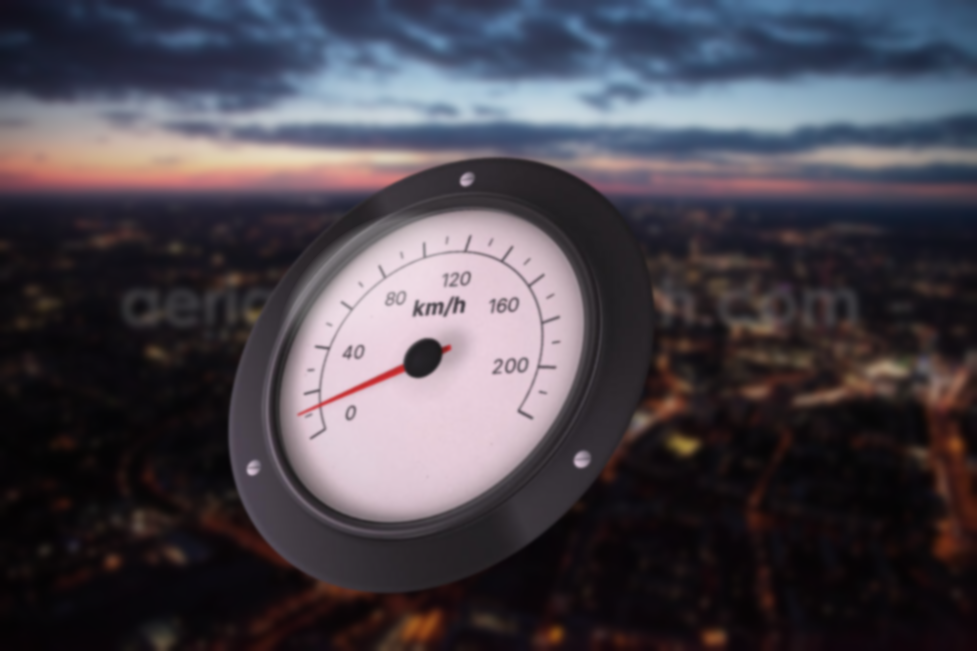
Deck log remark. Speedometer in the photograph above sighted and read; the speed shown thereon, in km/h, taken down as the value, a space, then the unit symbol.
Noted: 10 km/h
